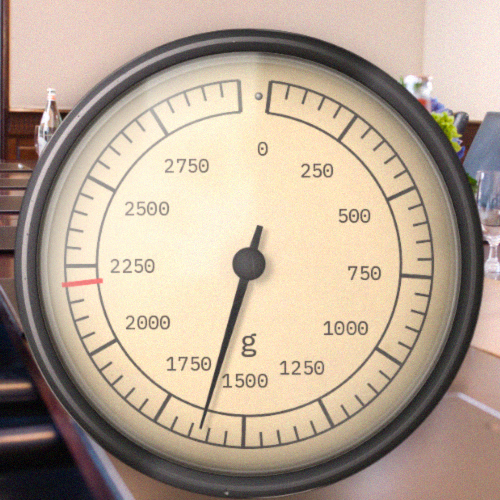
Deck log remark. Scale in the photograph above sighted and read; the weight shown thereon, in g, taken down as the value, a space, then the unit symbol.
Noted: 1625 g
